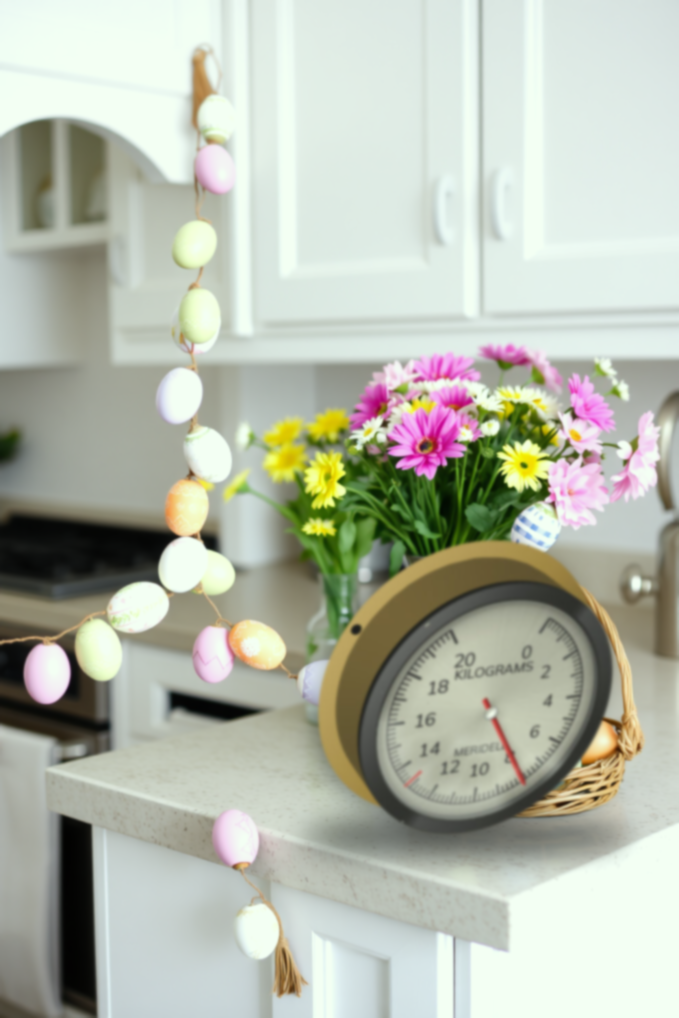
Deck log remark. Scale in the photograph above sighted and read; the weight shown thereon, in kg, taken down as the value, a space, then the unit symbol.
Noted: 8 kg
